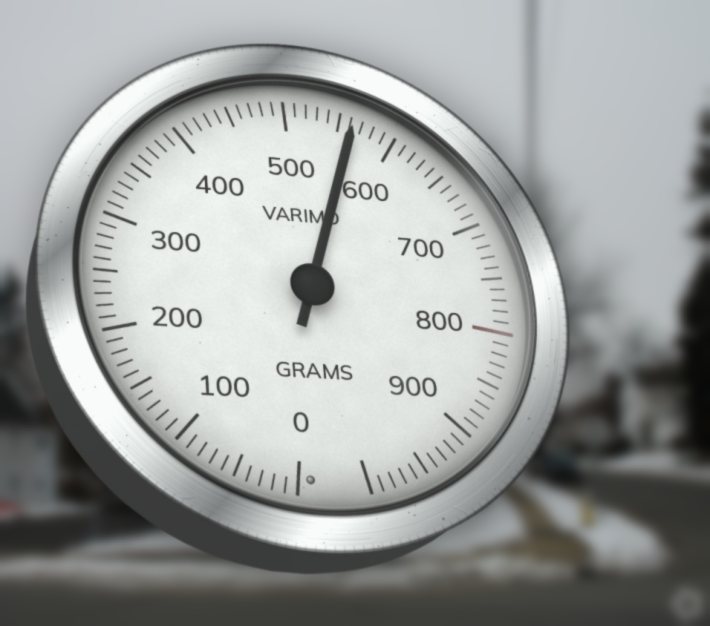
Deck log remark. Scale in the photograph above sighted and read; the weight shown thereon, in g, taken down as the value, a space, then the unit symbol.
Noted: 560 g
